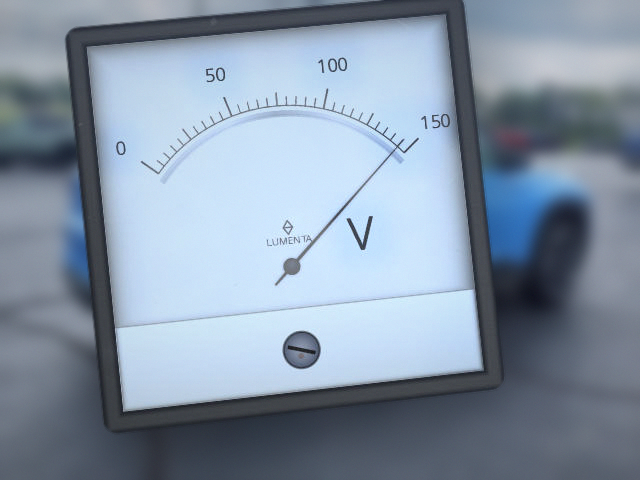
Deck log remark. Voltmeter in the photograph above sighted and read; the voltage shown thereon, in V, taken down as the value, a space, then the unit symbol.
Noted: 145 V
